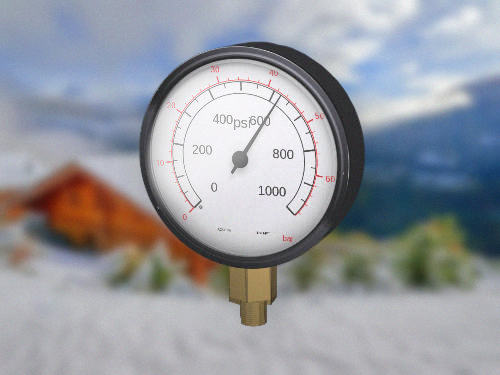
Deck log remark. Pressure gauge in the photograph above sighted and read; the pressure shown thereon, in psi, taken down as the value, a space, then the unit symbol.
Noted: 625 psi
